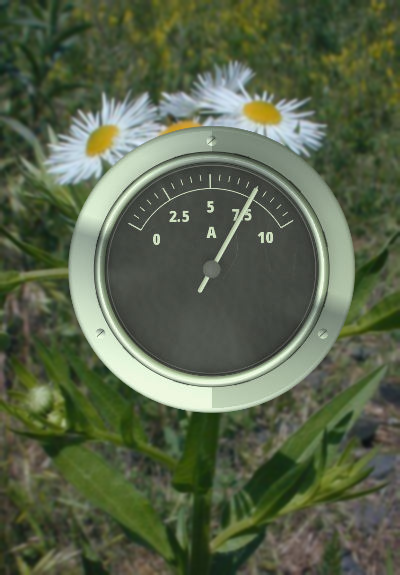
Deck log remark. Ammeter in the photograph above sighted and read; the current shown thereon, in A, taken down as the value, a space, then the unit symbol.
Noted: 7.5 A
